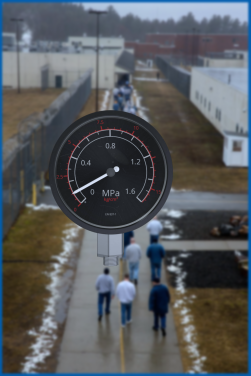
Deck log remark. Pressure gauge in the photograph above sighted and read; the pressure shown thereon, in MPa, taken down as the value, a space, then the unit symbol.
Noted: 0.1 MPa
